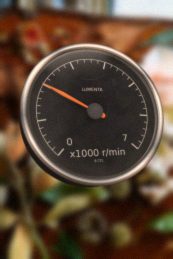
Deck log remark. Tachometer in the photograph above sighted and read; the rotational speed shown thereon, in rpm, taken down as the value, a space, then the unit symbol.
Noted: 2000 rpm
